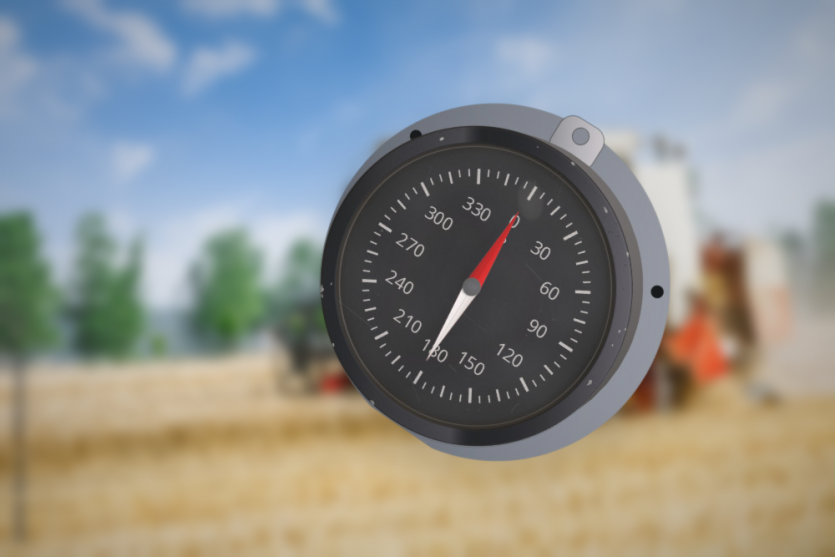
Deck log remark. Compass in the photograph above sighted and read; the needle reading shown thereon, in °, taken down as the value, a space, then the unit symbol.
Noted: 0 °
